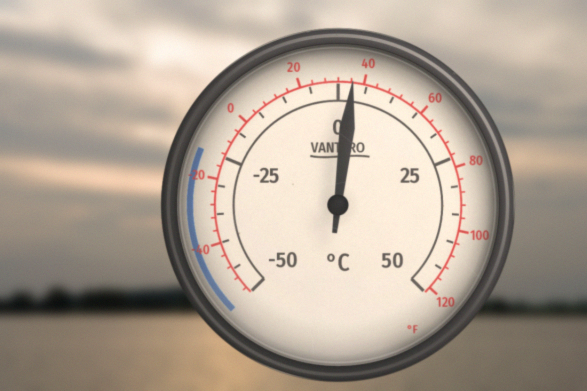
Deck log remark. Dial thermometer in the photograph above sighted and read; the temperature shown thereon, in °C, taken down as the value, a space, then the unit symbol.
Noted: 2.5 °C
